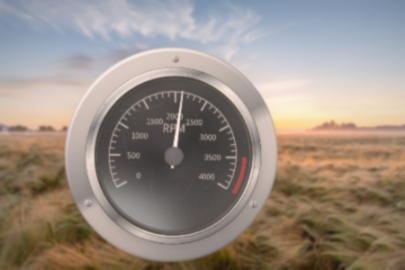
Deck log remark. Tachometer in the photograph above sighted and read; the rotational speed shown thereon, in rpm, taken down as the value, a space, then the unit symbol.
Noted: 2100 rpm
